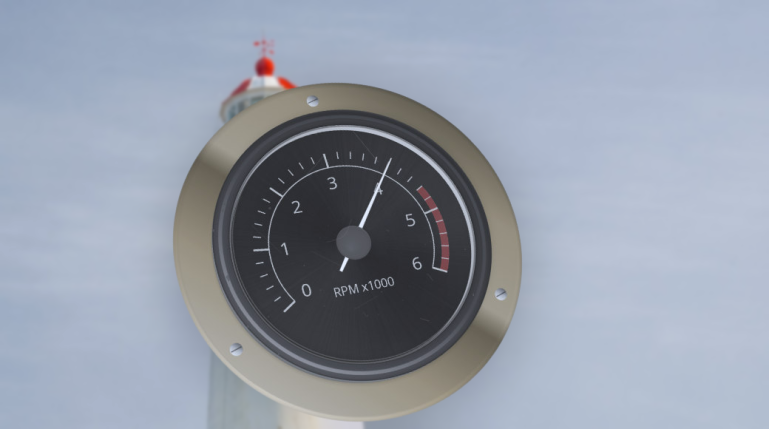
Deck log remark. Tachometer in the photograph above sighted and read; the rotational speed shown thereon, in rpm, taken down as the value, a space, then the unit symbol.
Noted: 4000 rpm
